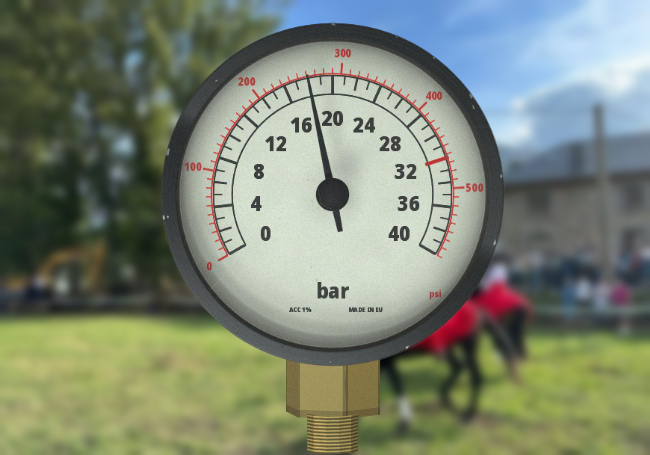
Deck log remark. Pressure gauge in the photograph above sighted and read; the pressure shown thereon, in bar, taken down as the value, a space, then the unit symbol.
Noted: 18 bar
